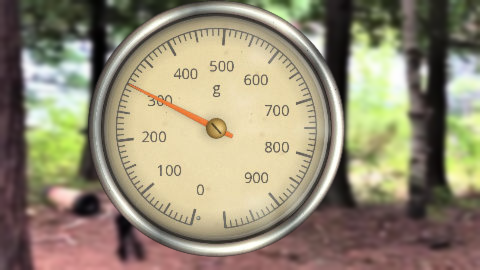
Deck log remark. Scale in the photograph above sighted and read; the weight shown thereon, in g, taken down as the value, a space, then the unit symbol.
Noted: 300 g
